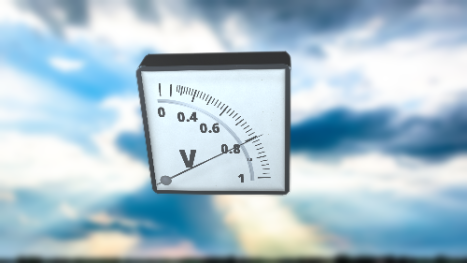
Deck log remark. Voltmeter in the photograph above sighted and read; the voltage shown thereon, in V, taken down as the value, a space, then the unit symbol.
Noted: 0.8 V
